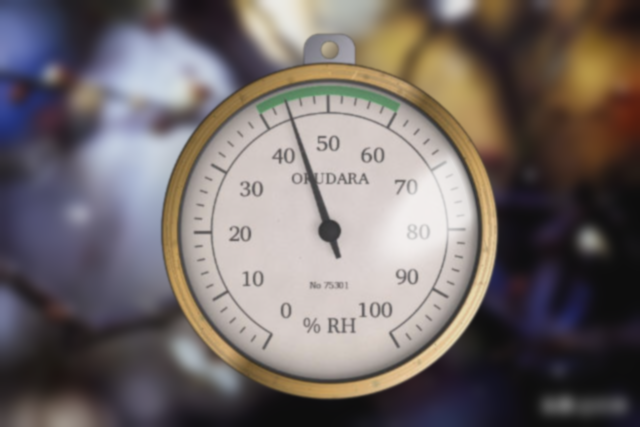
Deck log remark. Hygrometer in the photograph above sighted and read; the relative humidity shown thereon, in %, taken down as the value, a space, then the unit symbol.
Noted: 44 %
